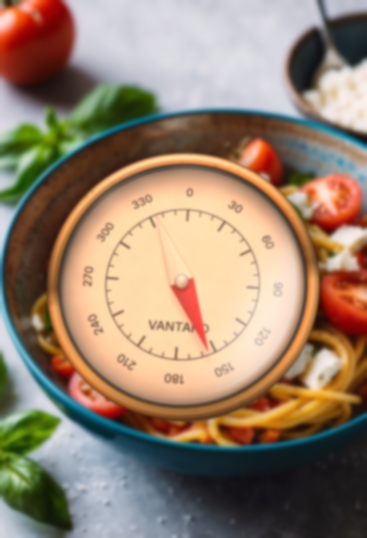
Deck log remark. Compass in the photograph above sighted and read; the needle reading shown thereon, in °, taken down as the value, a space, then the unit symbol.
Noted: 155 °
